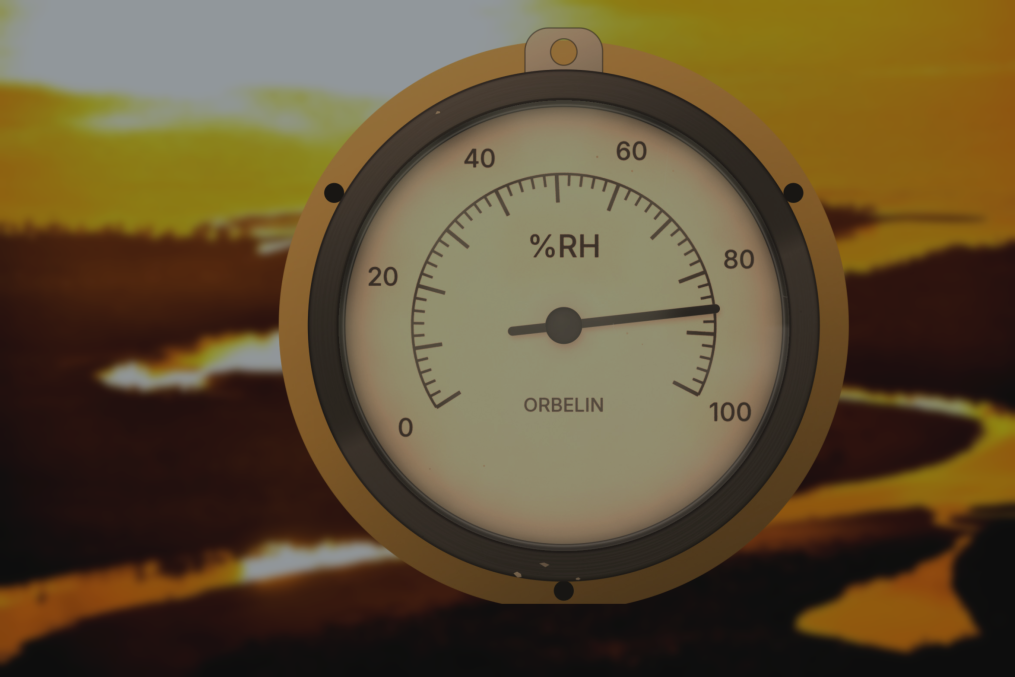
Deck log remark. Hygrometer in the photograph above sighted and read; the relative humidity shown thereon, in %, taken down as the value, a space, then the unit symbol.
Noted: 86 %
